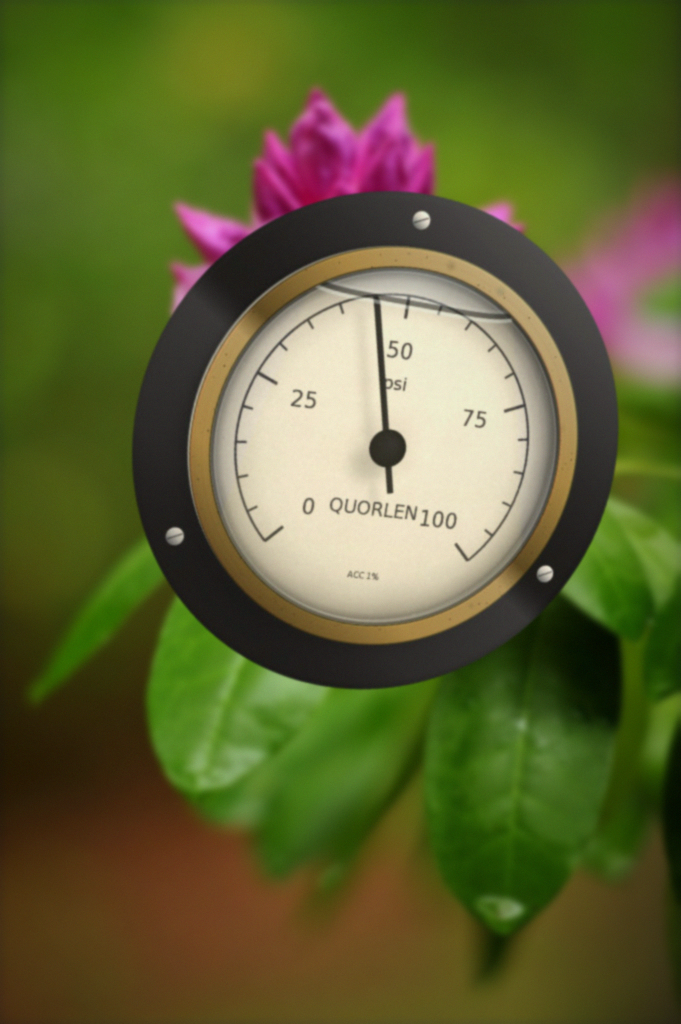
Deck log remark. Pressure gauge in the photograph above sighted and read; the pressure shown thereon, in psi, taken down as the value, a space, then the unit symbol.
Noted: 45 psi
